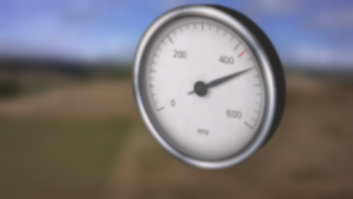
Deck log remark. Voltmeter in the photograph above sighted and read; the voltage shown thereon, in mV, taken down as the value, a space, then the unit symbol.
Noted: 460 mV
